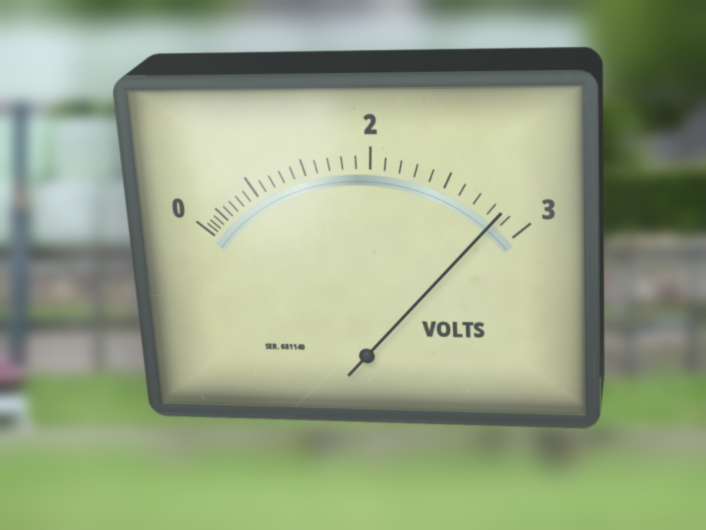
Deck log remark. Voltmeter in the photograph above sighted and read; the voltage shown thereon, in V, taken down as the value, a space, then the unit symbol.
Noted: 2.85 V
